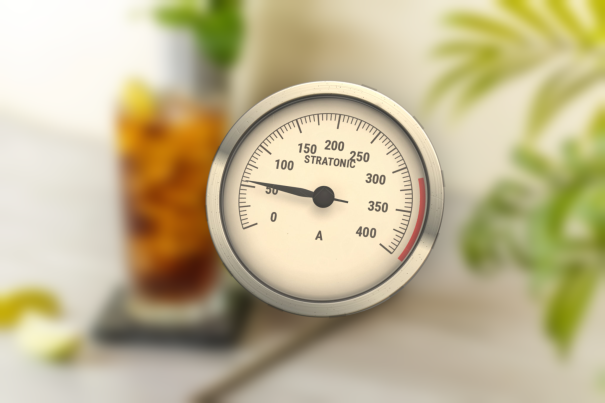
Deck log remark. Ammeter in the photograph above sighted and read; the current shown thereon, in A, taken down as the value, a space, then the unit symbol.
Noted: 55 A
